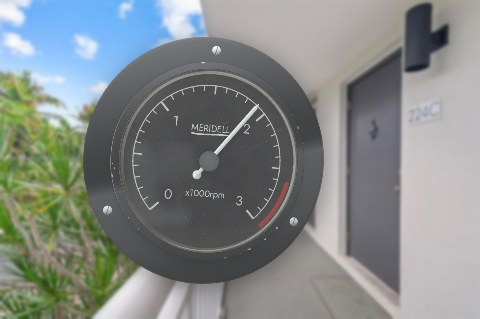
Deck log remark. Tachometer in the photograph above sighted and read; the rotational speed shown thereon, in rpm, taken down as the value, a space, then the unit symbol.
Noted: 1900 rpm
